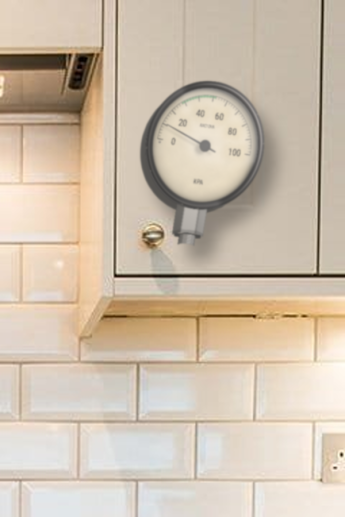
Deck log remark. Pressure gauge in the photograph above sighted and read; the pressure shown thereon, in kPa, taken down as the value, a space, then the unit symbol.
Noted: 10 kPa
